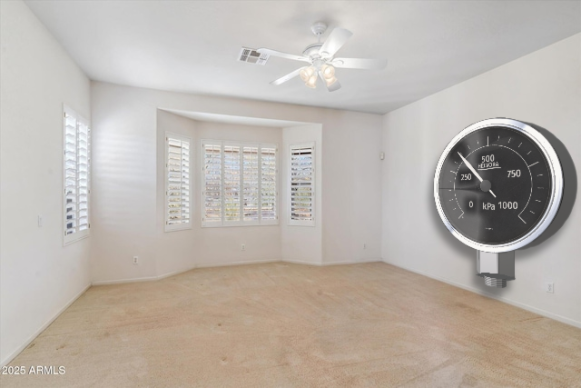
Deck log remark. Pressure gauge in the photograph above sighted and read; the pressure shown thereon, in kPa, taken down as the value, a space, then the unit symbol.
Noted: 350 kPa
